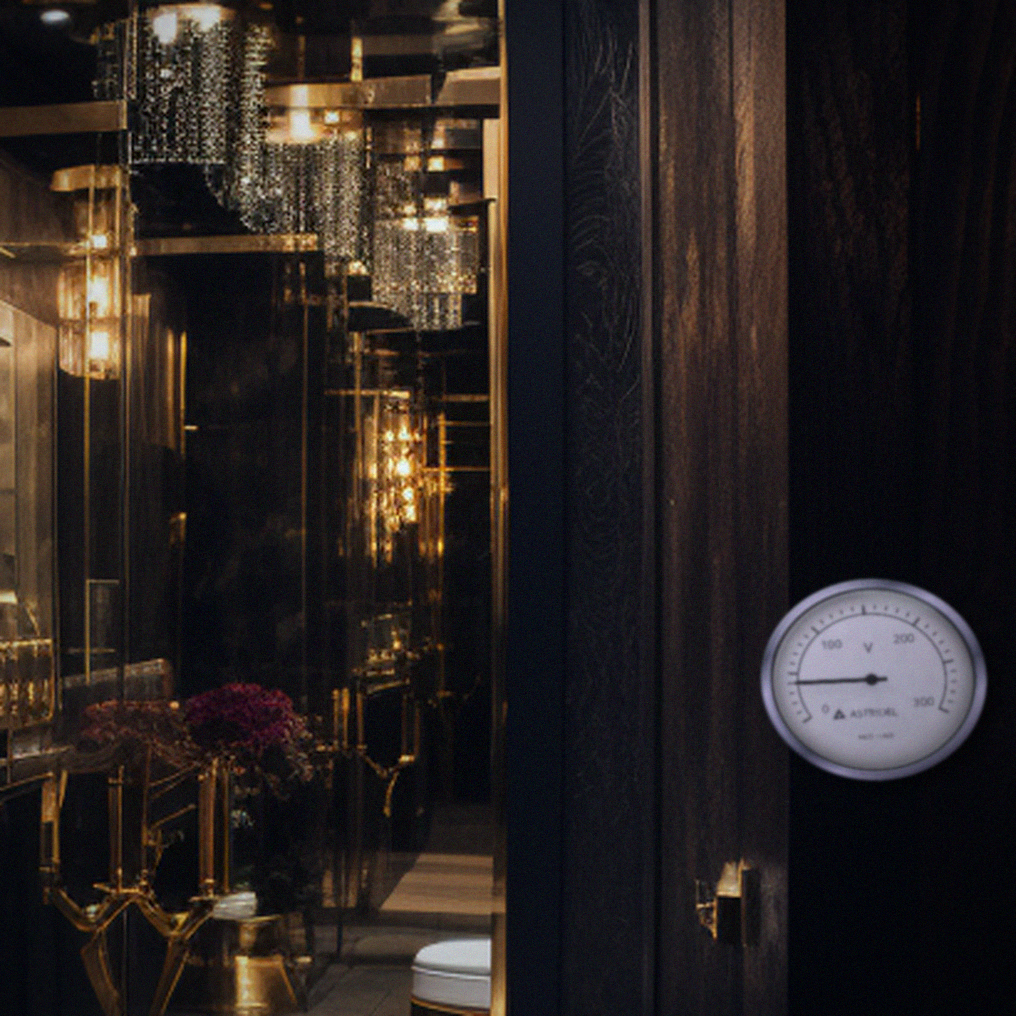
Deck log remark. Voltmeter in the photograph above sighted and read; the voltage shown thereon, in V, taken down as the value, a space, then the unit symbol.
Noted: 40 V
